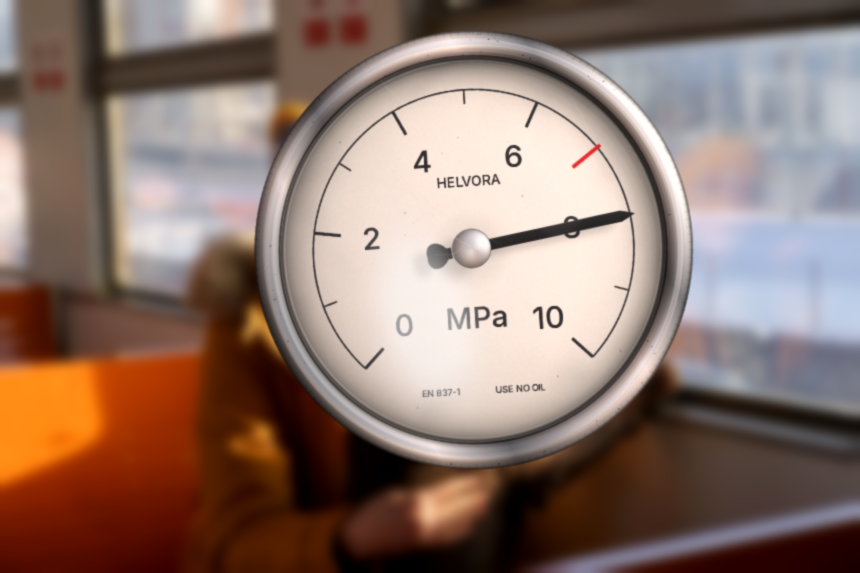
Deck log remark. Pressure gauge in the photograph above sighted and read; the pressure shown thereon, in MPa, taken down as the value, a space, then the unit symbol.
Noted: 8 MPa
